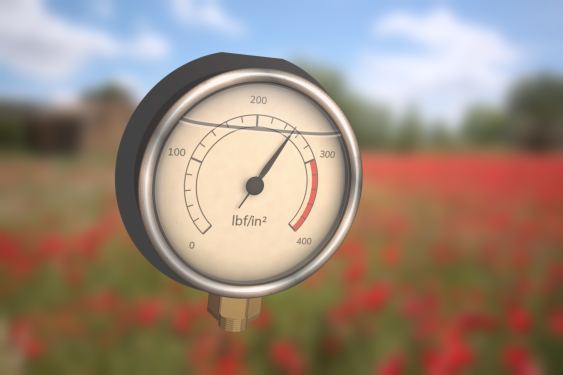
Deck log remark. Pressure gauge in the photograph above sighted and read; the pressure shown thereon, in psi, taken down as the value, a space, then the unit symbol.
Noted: 250 psi
